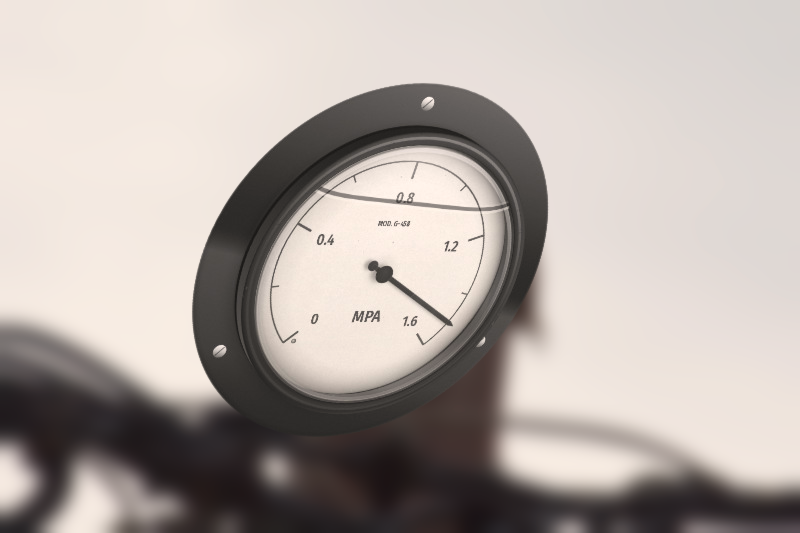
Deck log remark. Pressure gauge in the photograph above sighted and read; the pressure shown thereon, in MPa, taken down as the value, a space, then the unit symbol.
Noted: 1.5 MPa
